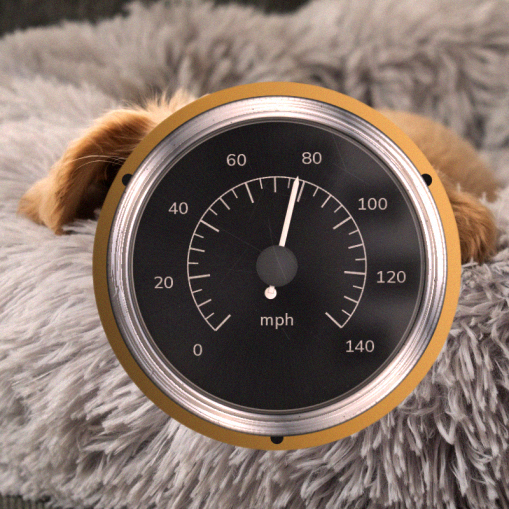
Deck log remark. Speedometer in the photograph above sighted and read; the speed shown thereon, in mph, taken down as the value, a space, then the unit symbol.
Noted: 77.5 mph
